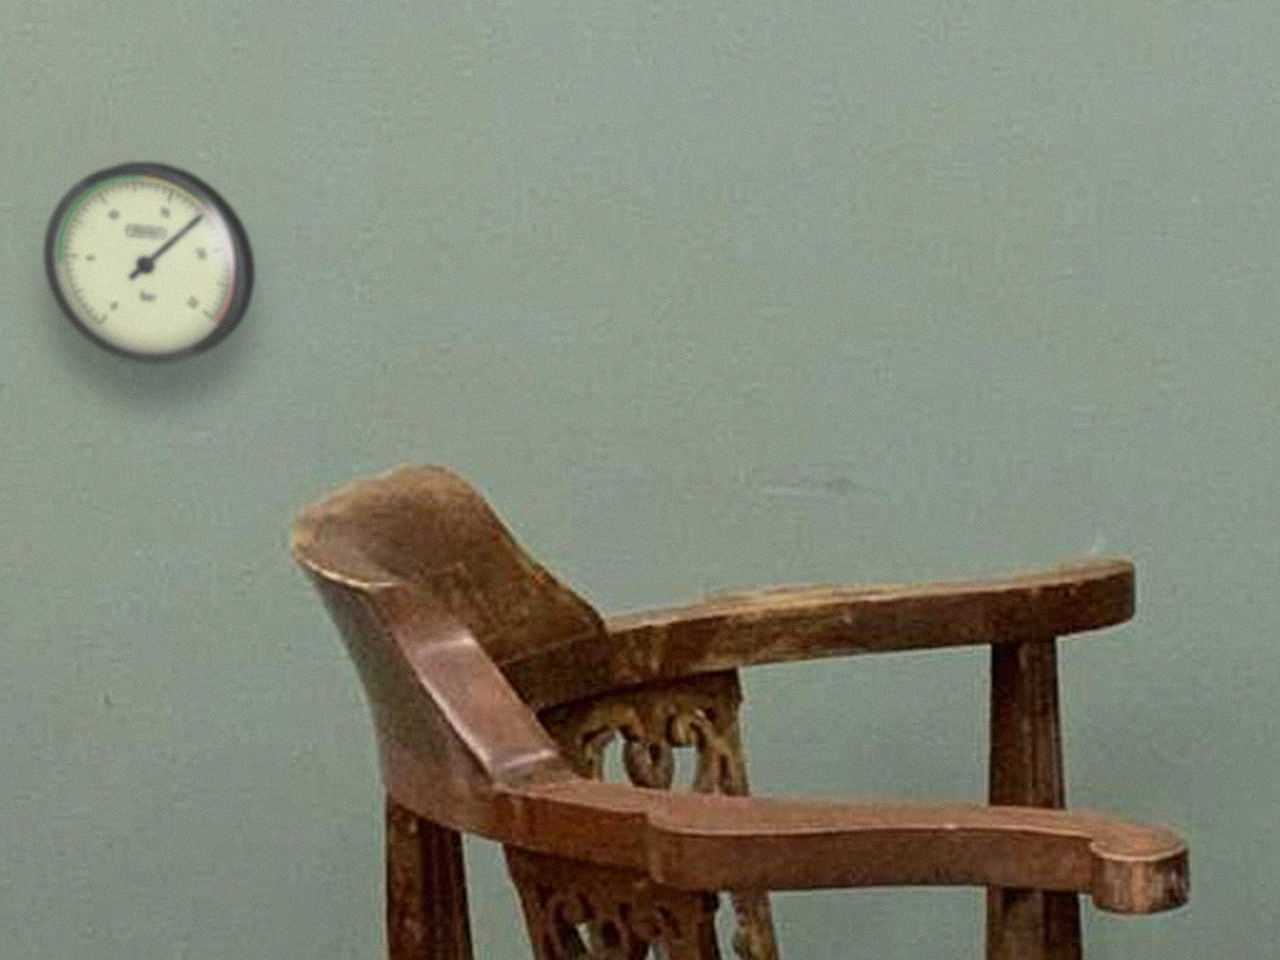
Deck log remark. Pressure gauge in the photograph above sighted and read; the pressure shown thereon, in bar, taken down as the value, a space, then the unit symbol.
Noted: 17.5 bar
